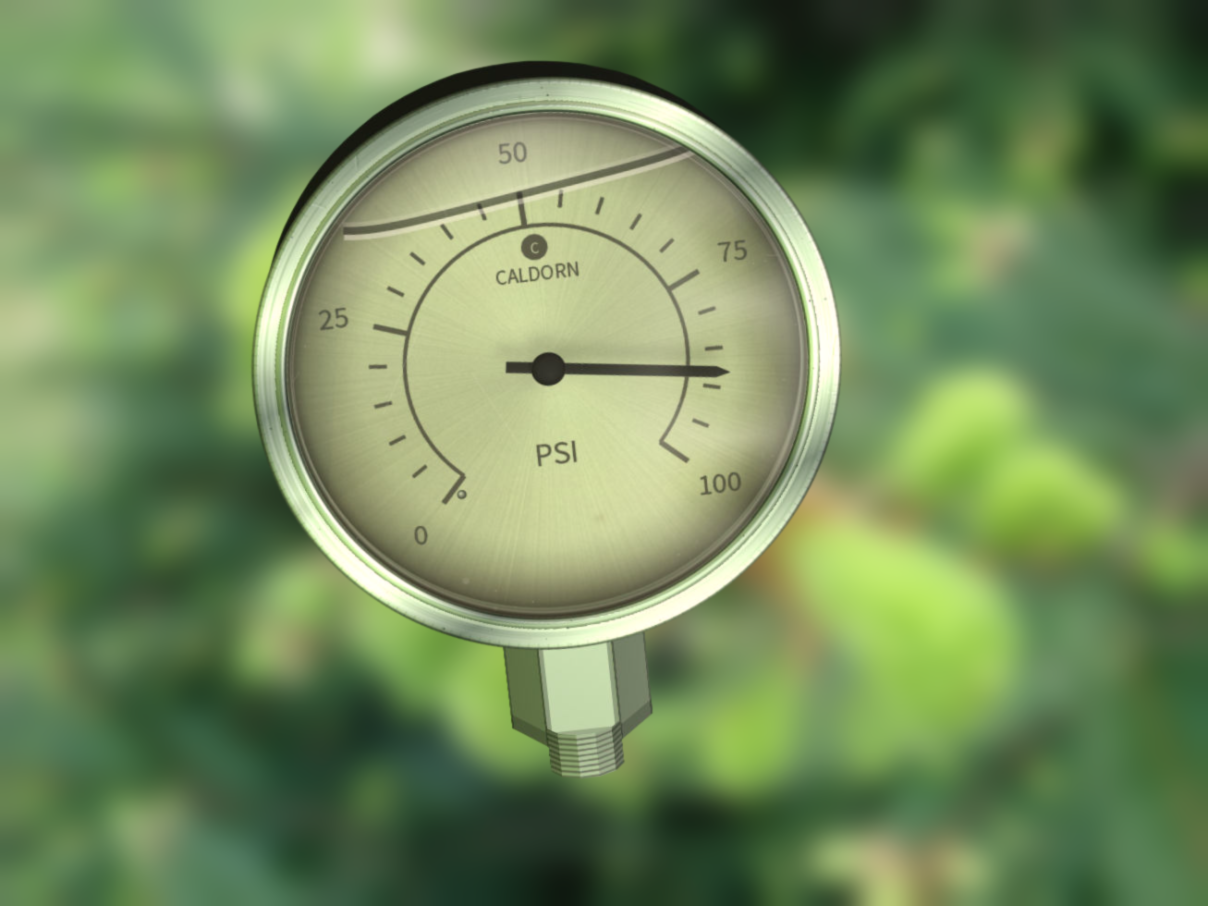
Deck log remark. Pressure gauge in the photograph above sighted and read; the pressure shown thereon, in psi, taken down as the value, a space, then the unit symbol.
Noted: 87.5 psi
